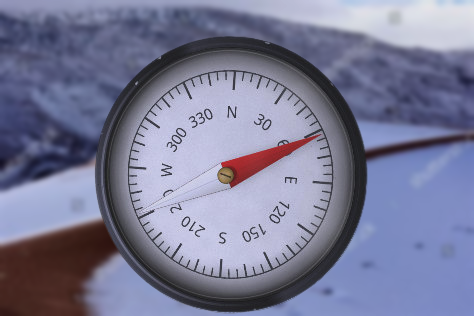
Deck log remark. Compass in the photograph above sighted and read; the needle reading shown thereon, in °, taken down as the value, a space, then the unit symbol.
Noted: 62.5 °
